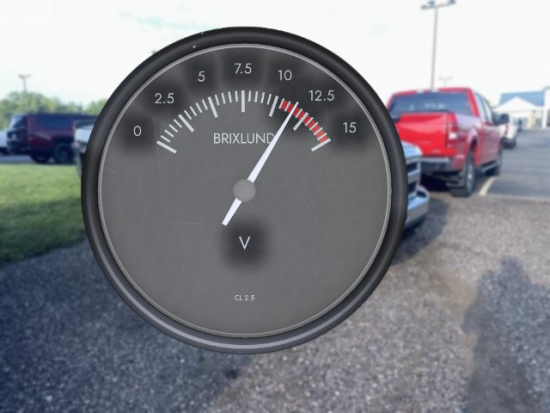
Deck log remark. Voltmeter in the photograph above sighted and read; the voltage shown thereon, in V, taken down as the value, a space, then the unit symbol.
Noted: 11.5 V
